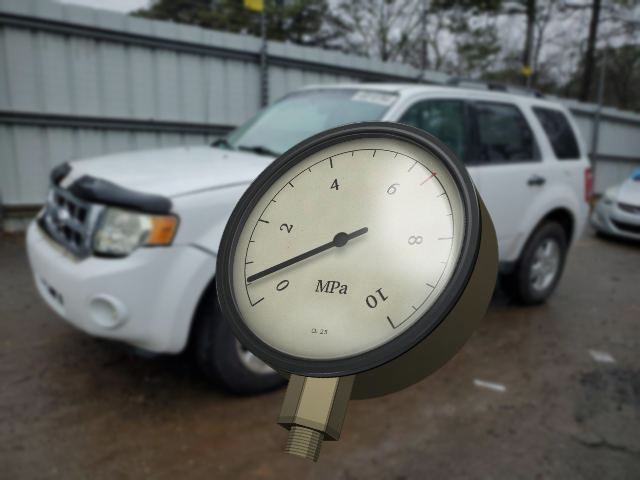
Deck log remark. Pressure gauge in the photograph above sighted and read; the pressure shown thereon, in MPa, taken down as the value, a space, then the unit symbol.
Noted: 0.5 MPa
